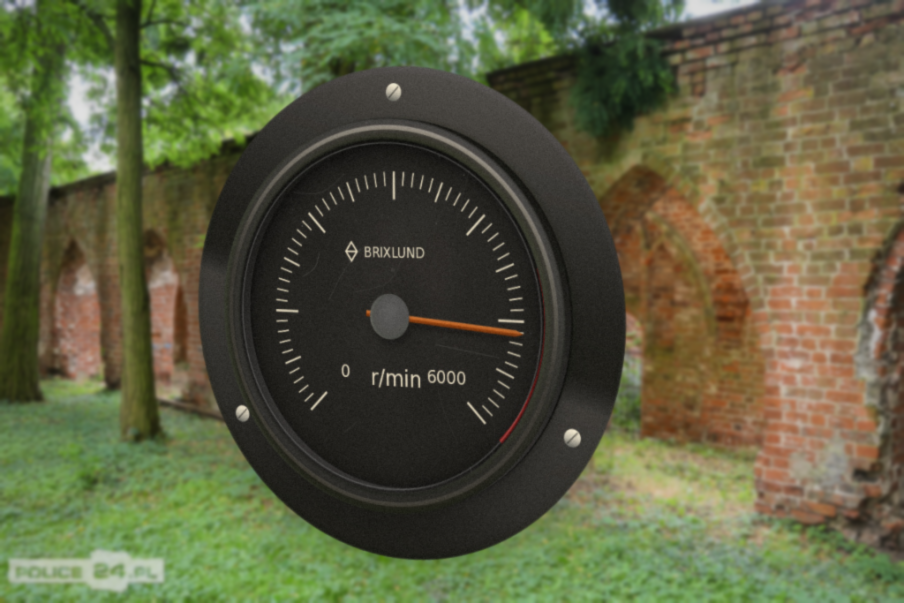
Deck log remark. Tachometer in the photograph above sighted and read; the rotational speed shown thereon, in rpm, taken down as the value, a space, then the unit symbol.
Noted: 5100 rpm
